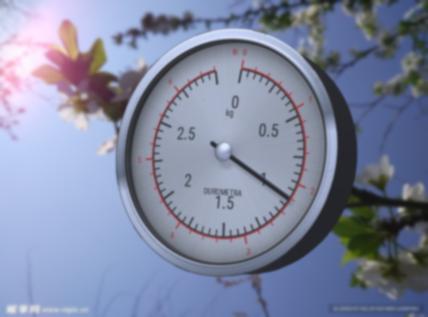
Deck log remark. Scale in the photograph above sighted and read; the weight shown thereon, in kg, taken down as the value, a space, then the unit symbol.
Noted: 1 kg
